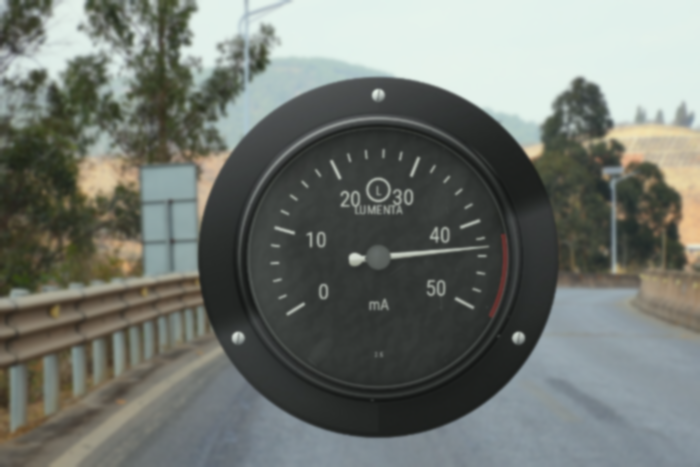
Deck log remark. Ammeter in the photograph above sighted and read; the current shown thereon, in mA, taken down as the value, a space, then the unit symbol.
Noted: 43 mA
